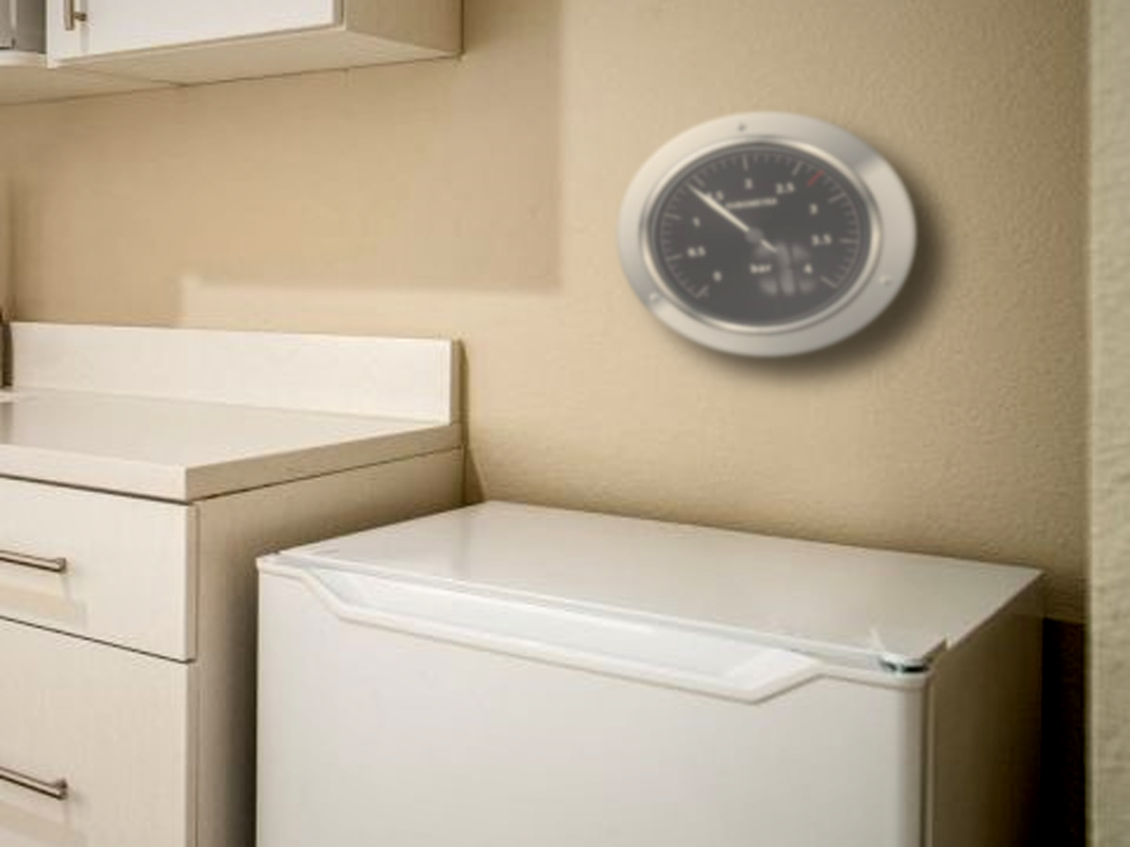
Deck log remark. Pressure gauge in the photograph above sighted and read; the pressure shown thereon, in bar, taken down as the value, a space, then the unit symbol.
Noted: 1.4 bar
